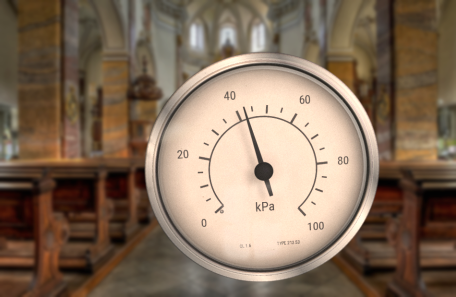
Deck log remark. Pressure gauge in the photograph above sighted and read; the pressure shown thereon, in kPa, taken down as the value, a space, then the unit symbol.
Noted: 42.5 kPa
